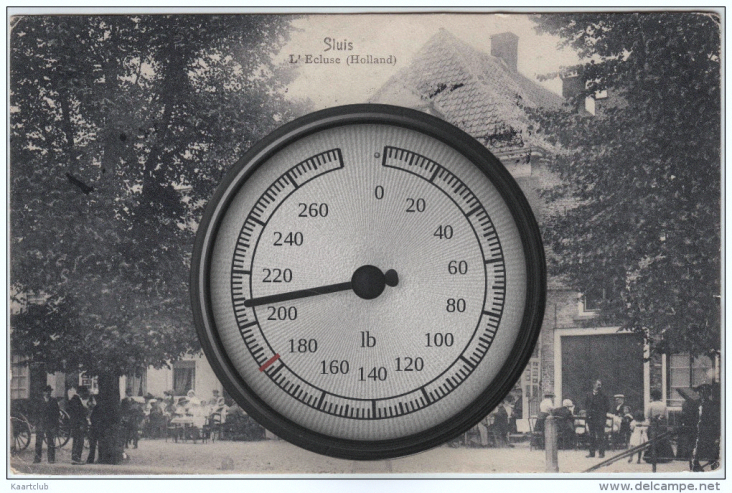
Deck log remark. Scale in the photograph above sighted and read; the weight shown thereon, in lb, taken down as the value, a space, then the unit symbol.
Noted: 208 lb
